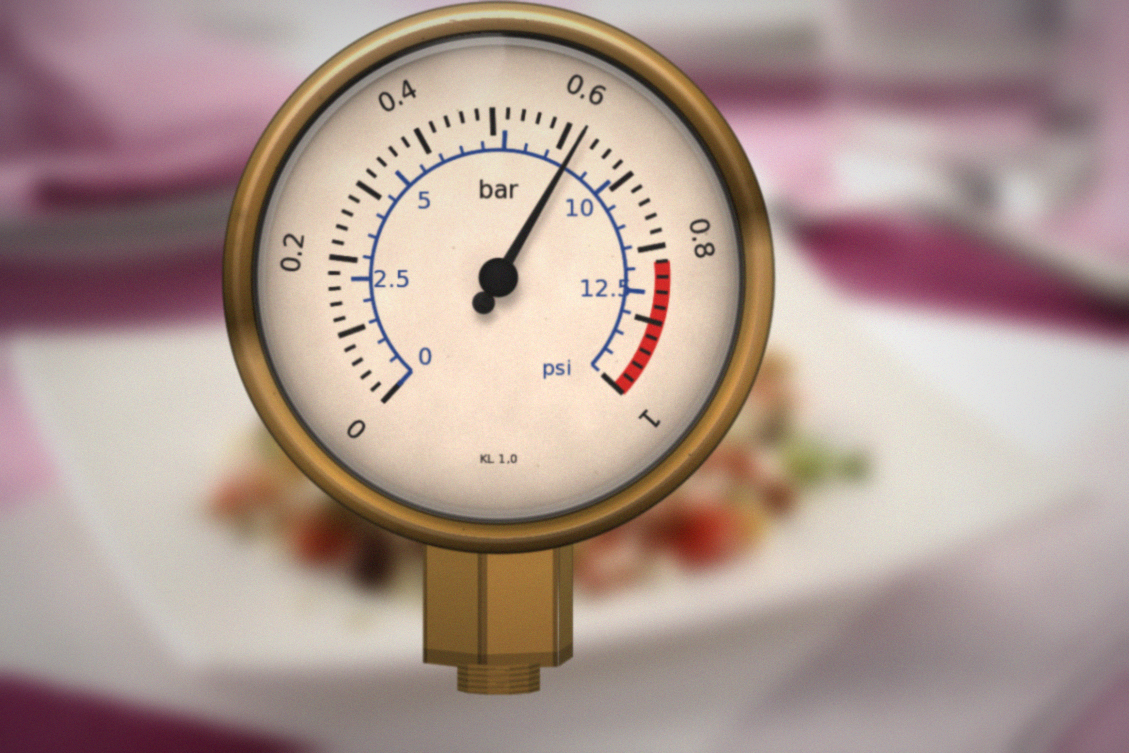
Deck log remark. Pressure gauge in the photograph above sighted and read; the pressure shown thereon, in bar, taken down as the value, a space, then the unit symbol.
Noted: 0.62 bar
